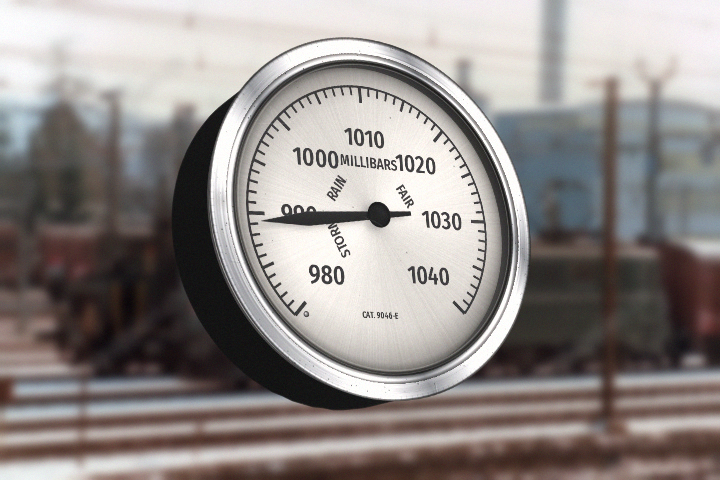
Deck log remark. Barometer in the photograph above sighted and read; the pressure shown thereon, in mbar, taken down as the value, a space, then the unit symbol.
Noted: 989 mbar
